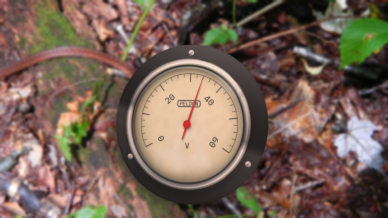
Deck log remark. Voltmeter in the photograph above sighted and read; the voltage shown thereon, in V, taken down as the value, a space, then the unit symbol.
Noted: 34 V
